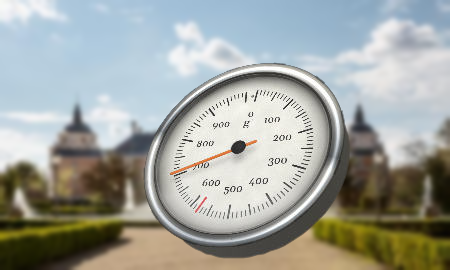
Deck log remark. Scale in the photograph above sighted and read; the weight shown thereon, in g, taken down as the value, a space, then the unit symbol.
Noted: 700 g
